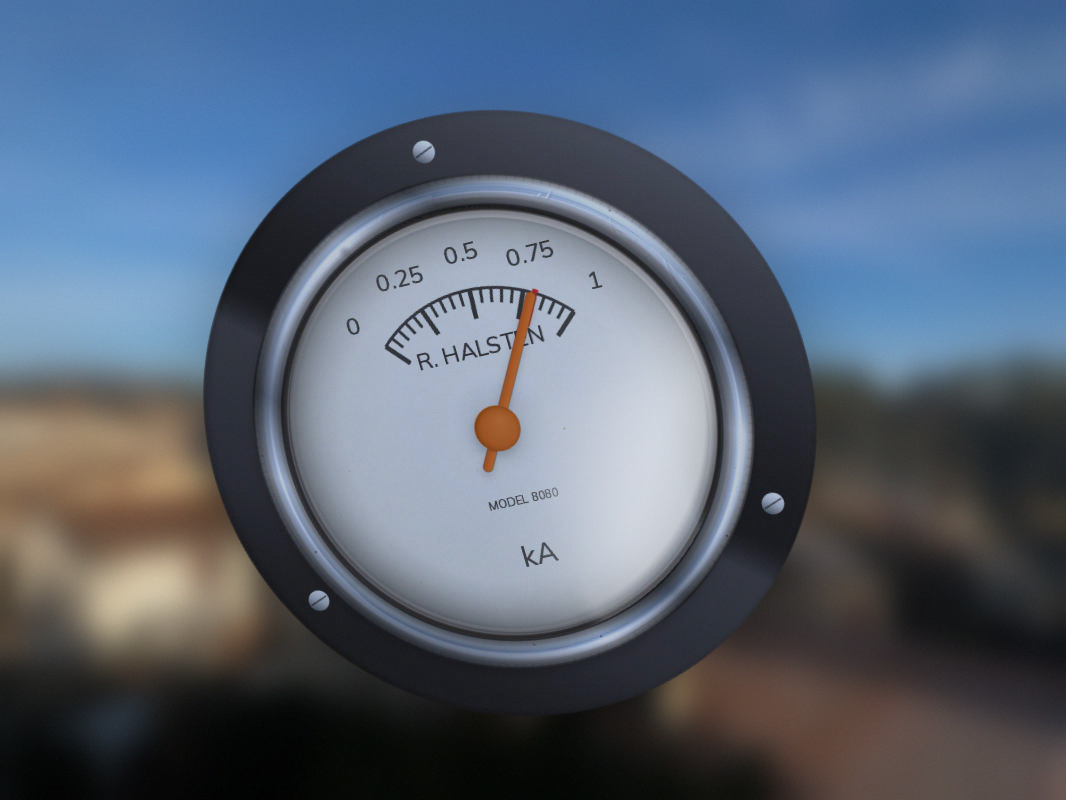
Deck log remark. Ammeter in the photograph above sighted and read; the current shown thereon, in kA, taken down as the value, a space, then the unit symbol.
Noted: 0.8 kA
